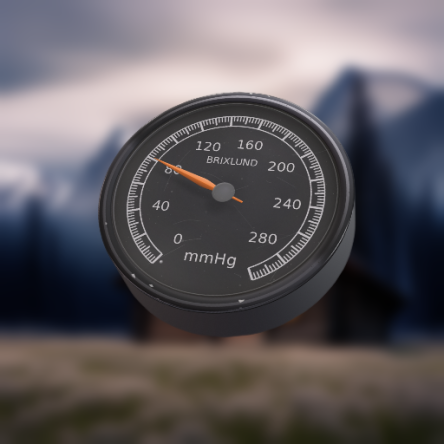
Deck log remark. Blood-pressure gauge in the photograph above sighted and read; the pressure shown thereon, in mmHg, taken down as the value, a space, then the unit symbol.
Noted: 80 mmHg
